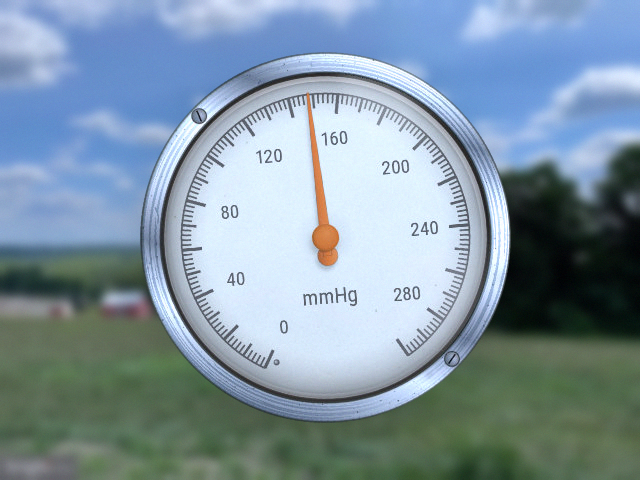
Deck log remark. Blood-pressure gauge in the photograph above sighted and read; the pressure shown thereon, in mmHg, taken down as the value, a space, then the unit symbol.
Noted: 148 mmHg
